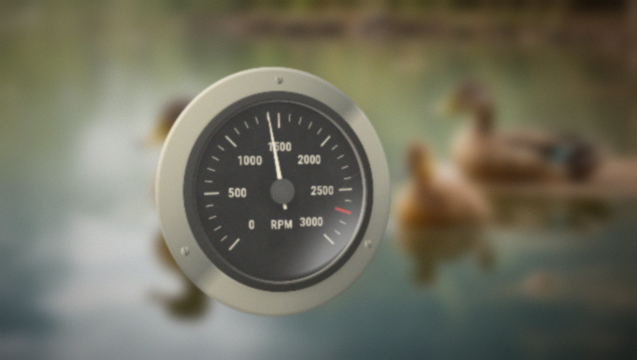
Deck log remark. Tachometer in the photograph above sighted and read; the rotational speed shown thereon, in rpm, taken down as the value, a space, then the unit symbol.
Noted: 1400 rpm
